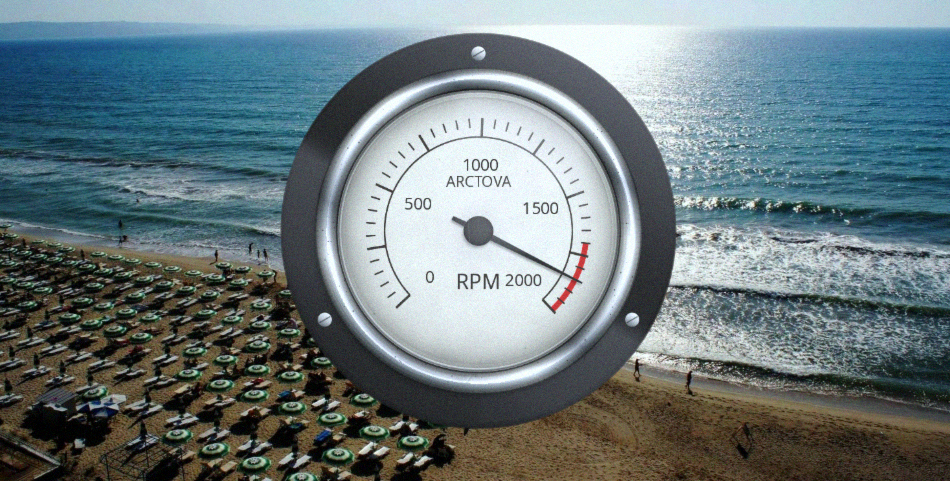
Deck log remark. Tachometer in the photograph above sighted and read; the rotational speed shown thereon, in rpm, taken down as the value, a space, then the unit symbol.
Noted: 1850 rpm
